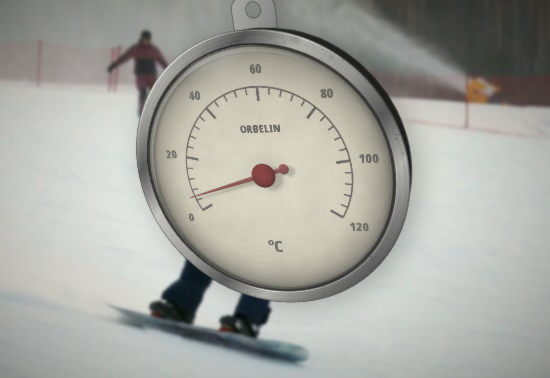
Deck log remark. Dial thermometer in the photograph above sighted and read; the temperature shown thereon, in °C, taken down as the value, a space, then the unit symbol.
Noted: 6 °C
